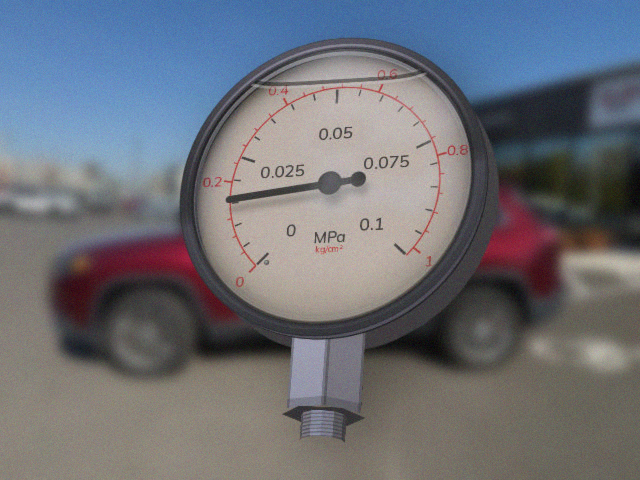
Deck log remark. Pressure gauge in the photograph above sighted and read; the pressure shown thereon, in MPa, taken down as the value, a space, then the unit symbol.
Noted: 0.015 MPa
